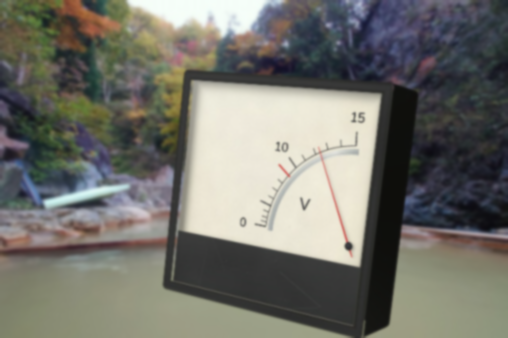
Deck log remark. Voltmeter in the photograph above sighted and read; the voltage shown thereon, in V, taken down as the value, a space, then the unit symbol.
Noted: 12.5 V
